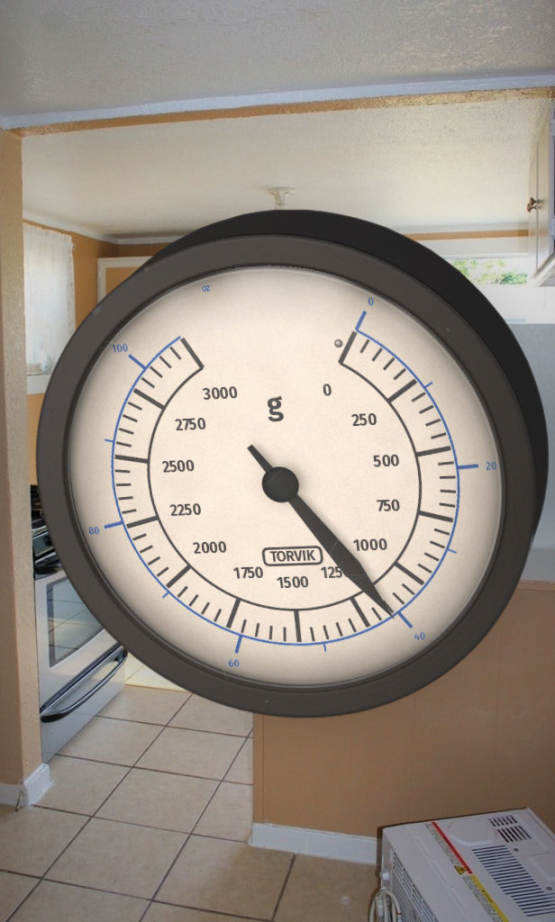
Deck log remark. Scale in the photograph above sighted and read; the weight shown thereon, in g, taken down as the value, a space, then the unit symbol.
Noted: 1150 g
